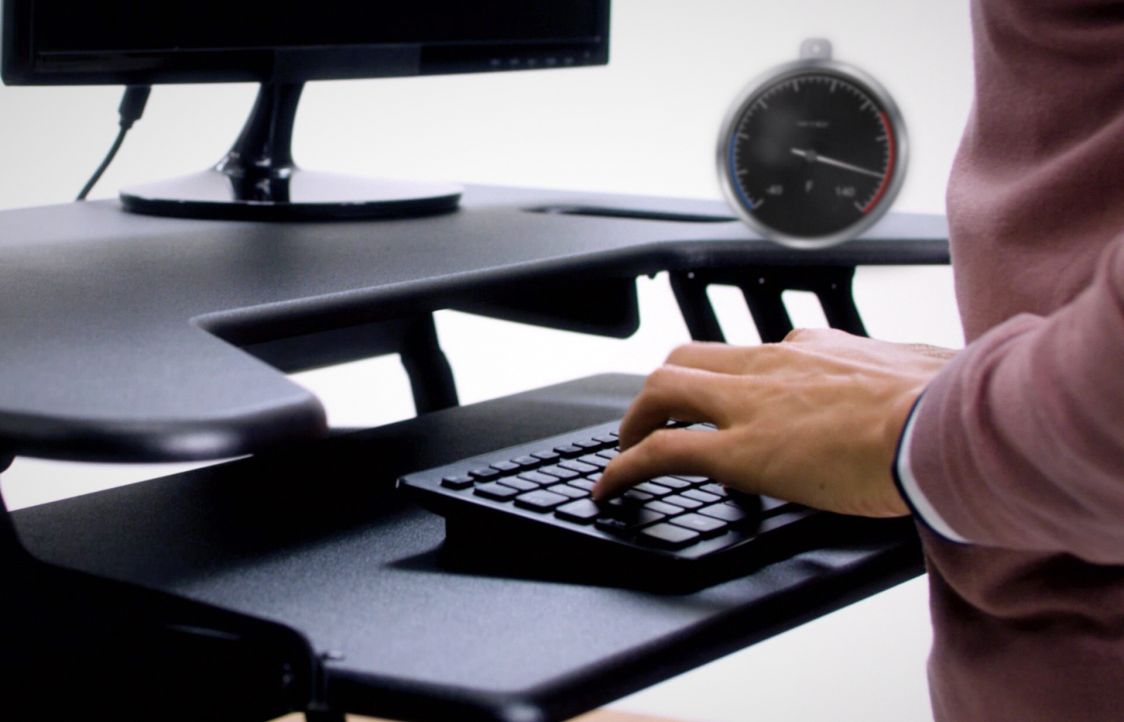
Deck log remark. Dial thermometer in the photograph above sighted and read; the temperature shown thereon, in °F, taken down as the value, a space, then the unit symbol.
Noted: 120 °F
